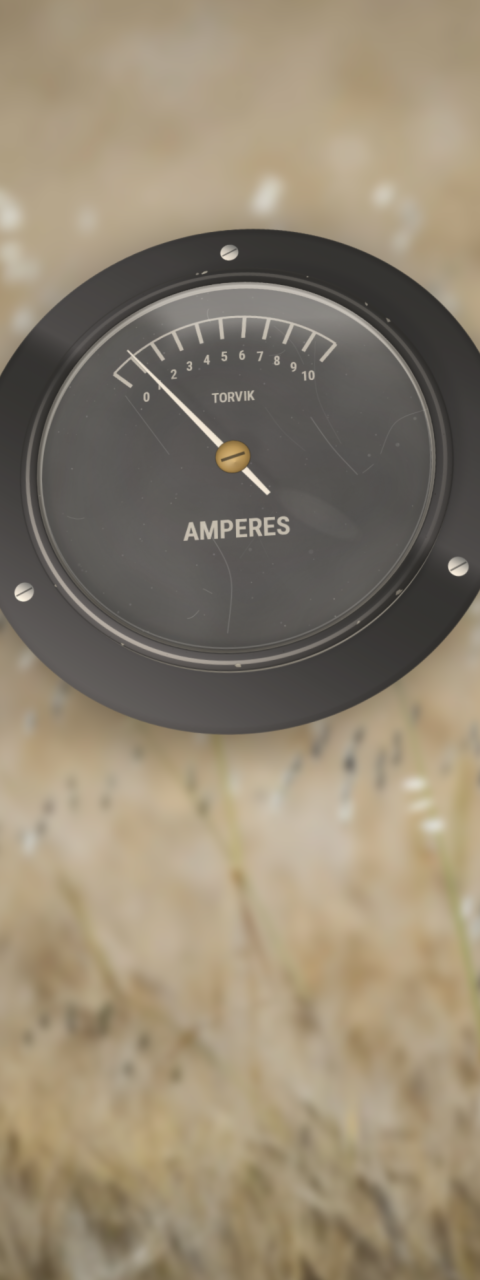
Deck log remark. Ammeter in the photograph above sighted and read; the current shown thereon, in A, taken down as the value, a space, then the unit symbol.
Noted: 1 A
